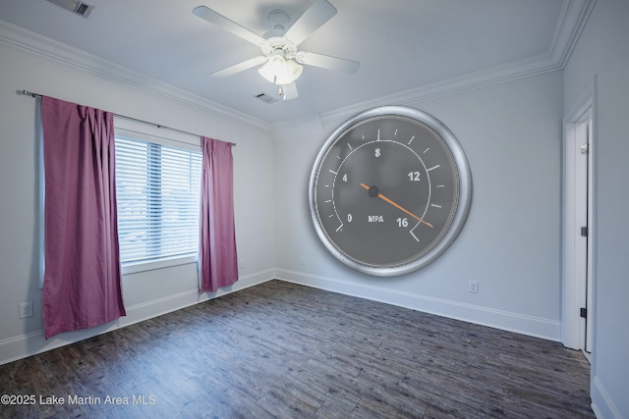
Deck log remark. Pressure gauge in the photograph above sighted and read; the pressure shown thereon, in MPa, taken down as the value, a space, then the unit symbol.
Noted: 15 MPa
